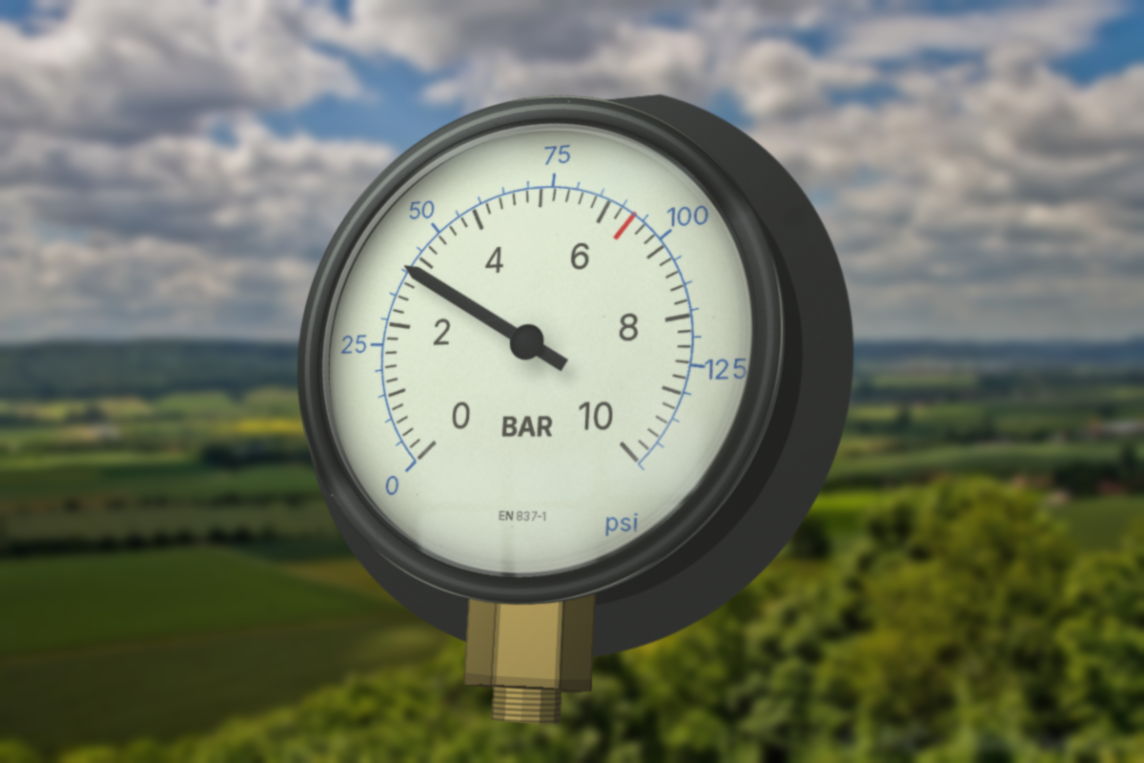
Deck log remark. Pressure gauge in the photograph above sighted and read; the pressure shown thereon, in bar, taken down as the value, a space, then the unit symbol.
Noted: 2.8 bar
